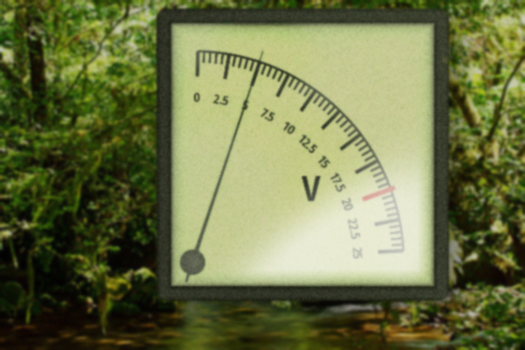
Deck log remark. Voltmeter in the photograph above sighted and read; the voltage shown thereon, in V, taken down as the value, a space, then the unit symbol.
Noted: 5 V
